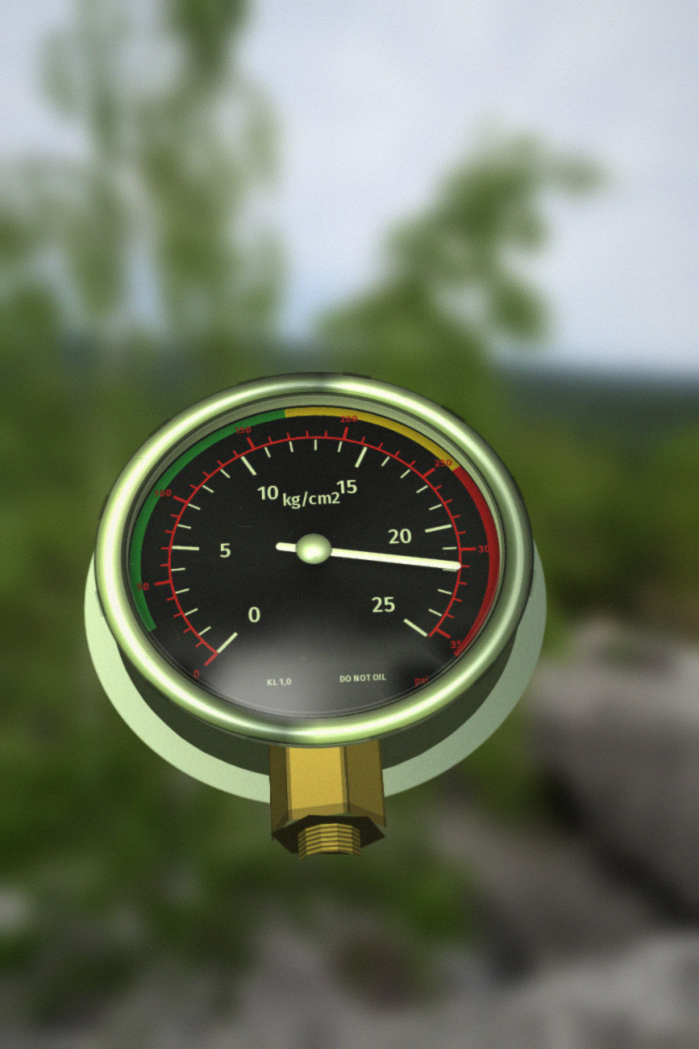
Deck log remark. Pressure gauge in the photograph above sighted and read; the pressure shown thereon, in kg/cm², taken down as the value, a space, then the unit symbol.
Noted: 22 kg/cm²
